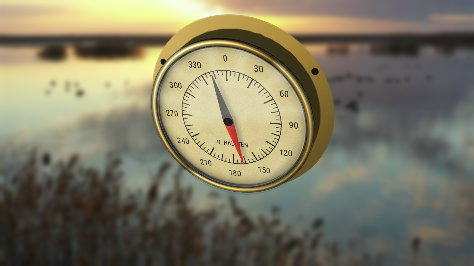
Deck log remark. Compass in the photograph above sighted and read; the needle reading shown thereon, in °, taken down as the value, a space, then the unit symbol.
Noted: 165 °
